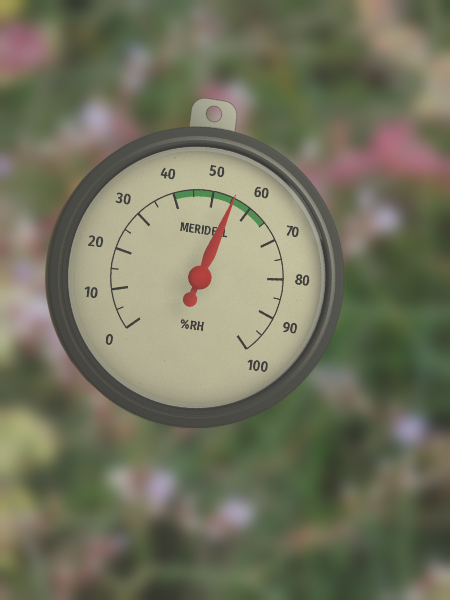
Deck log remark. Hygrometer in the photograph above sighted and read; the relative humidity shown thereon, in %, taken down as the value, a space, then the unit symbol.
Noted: 55 %
